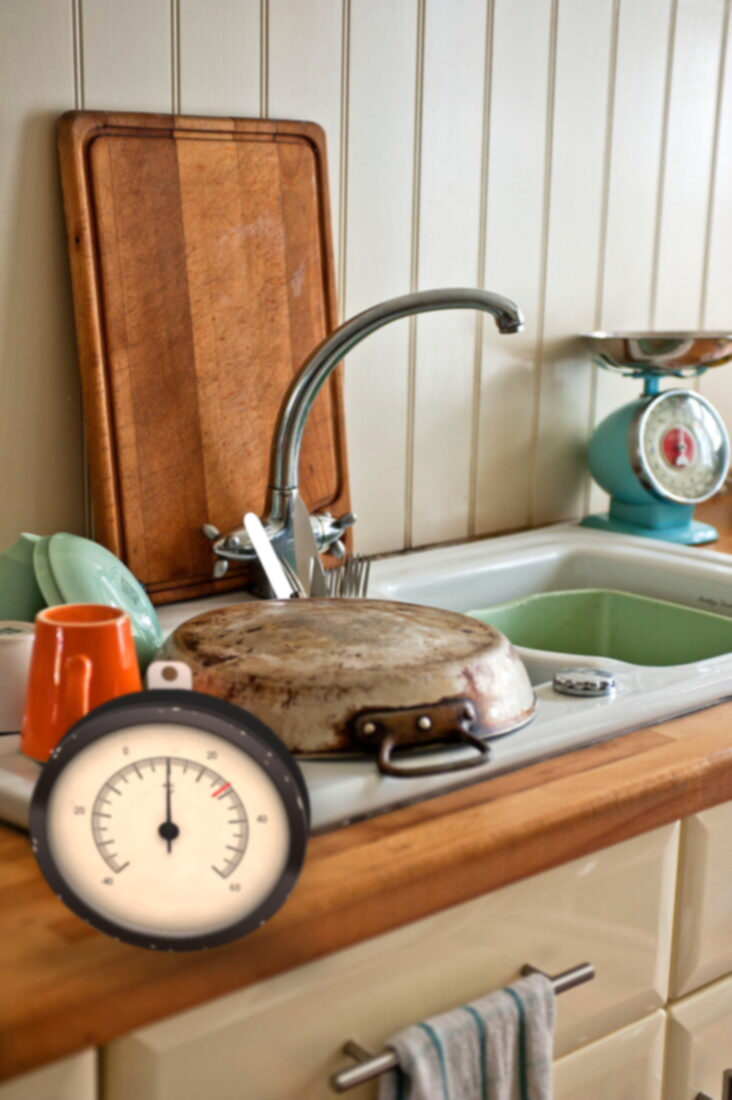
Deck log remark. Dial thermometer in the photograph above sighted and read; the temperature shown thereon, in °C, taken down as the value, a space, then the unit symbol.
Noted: 10 °C
